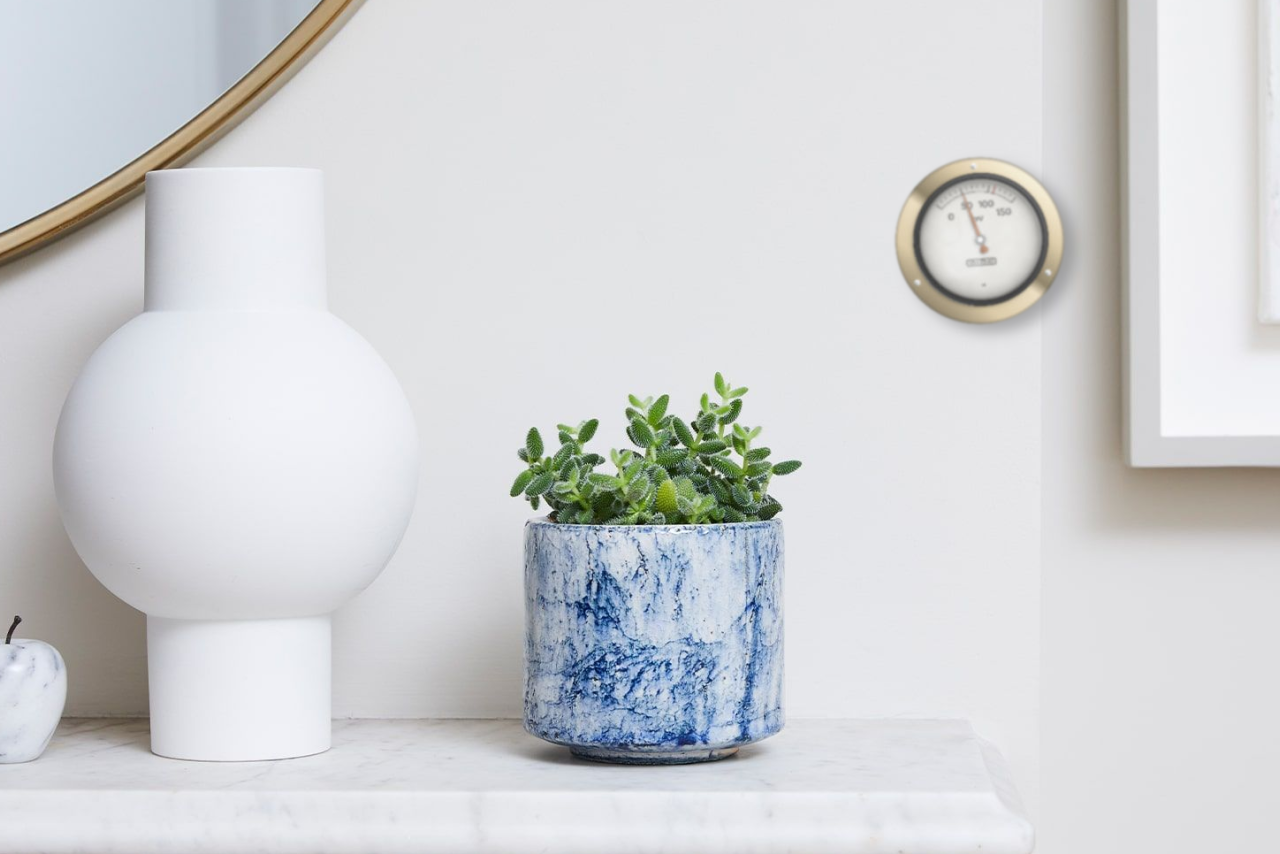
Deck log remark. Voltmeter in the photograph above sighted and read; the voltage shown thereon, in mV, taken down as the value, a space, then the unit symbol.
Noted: 50 mV
